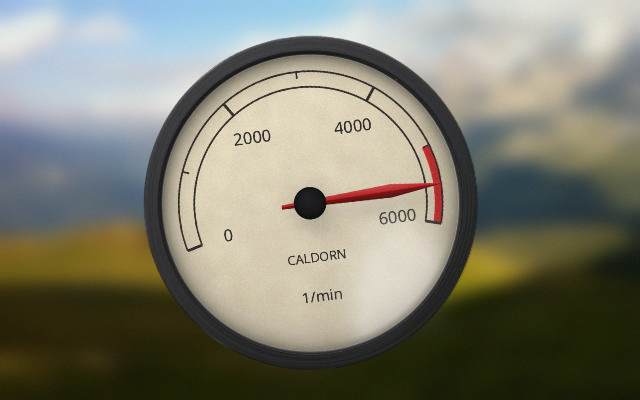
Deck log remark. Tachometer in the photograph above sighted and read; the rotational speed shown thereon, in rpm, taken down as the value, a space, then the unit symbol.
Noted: 5500 rpm
